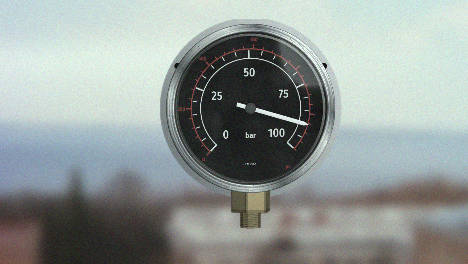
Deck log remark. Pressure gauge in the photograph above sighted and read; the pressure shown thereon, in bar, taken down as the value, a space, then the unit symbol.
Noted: 90 bar
